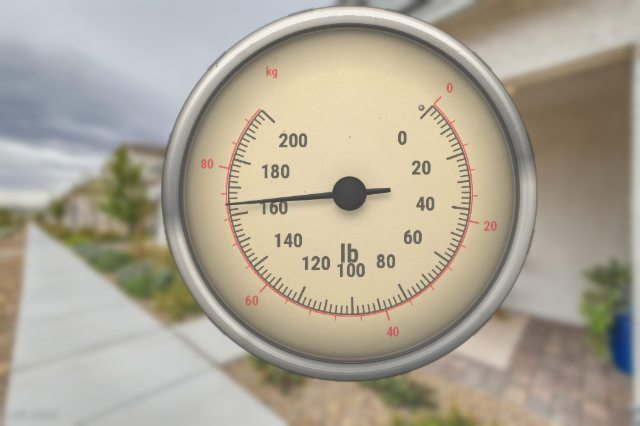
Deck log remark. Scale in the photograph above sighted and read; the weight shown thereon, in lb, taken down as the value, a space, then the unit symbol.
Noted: 164 lb
